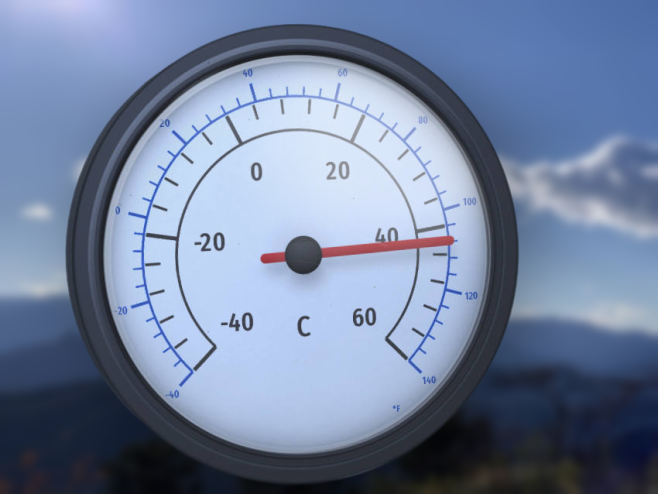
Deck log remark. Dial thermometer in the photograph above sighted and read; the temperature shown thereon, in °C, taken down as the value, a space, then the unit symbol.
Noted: 42 °C
